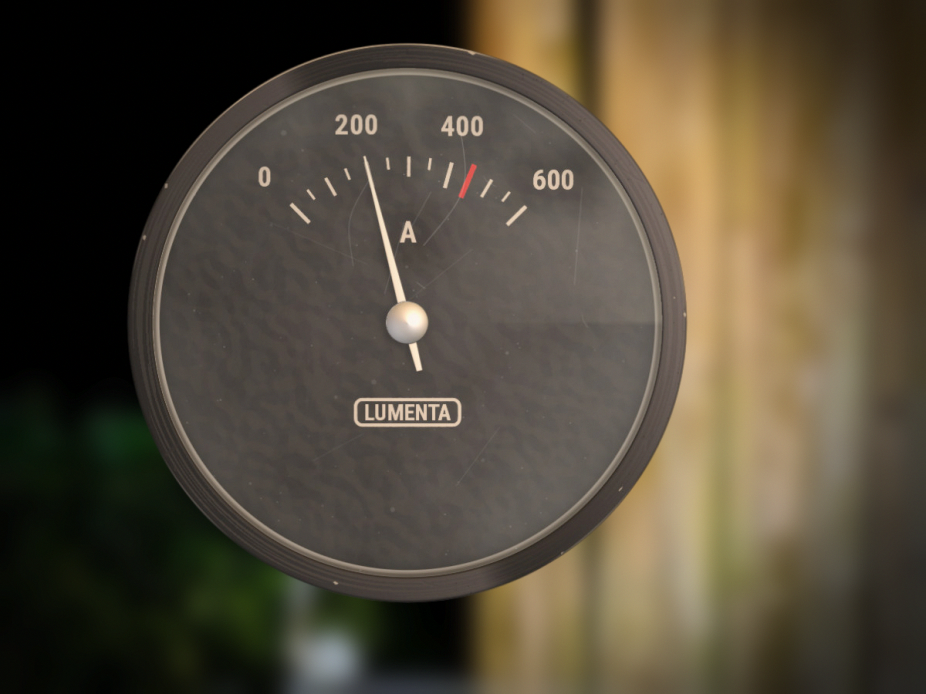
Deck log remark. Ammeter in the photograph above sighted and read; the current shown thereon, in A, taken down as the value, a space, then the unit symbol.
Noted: 200 A
